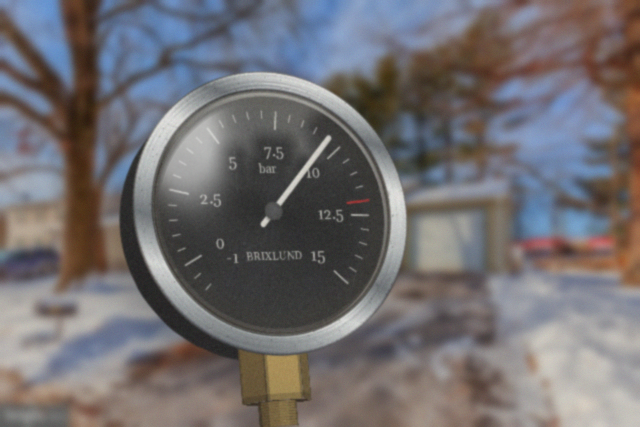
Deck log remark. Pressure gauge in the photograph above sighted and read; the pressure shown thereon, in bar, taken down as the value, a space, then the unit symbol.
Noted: 9.5 bar
